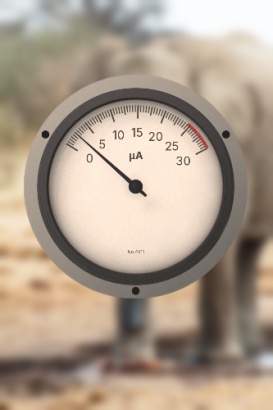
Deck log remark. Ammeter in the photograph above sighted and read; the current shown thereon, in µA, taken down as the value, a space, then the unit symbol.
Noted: 2.5 µA
